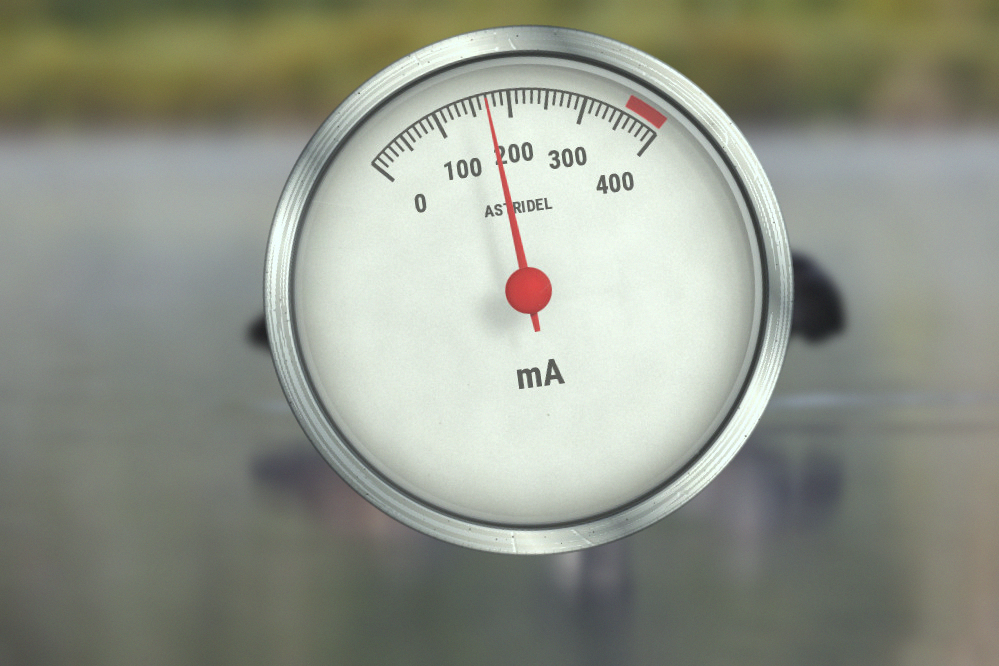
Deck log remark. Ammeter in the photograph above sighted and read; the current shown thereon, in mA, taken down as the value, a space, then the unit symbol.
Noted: 170 mA
